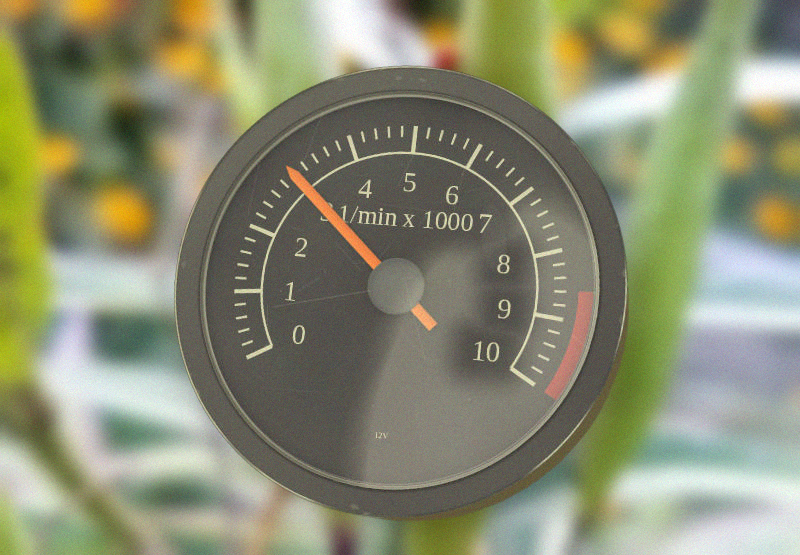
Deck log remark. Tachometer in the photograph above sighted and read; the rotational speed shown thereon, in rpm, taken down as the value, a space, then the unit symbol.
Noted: 3000 rpm
